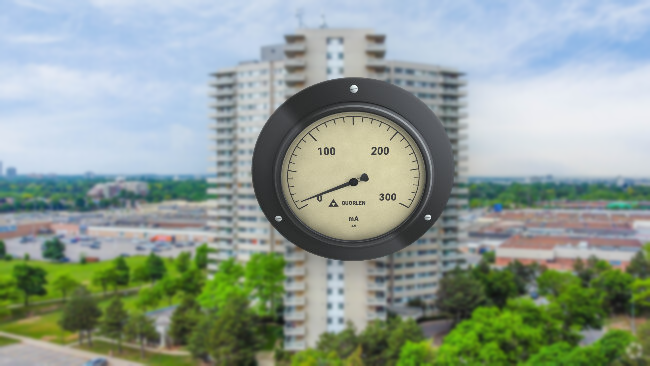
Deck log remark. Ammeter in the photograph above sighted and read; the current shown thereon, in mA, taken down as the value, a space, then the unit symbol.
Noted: 10 mA
